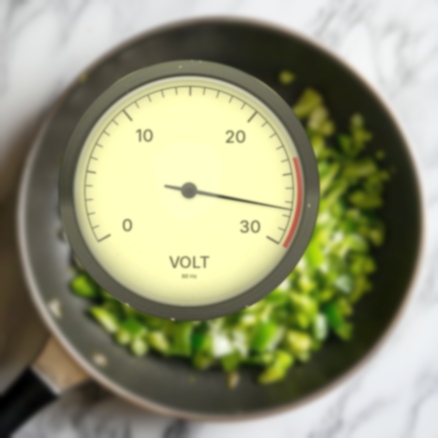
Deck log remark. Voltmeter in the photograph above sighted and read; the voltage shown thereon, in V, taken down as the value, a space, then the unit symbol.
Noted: 27.5 V
